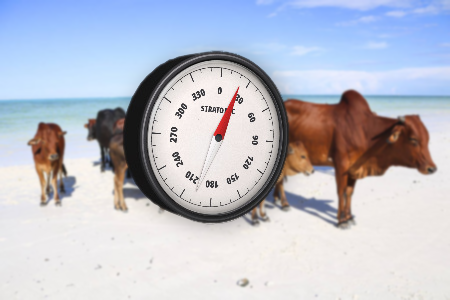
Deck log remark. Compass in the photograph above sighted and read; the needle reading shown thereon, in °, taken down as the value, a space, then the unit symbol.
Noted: 20 °
